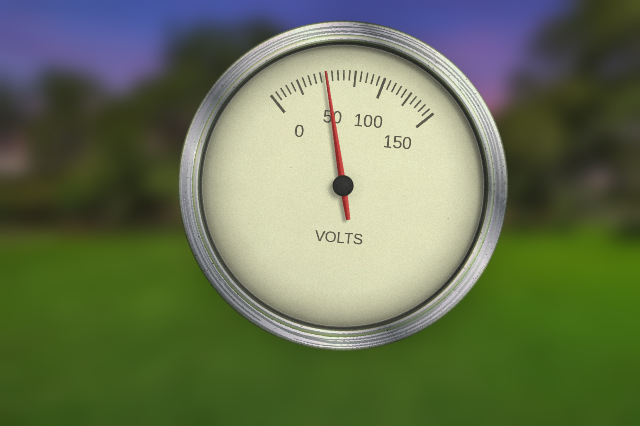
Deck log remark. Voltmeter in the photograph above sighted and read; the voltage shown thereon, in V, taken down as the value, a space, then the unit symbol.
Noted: 50 V
